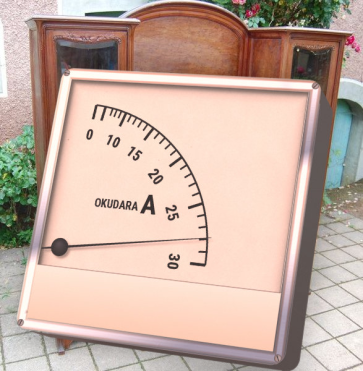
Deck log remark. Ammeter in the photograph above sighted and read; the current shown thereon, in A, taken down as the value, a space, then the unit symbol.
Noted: 28 A
